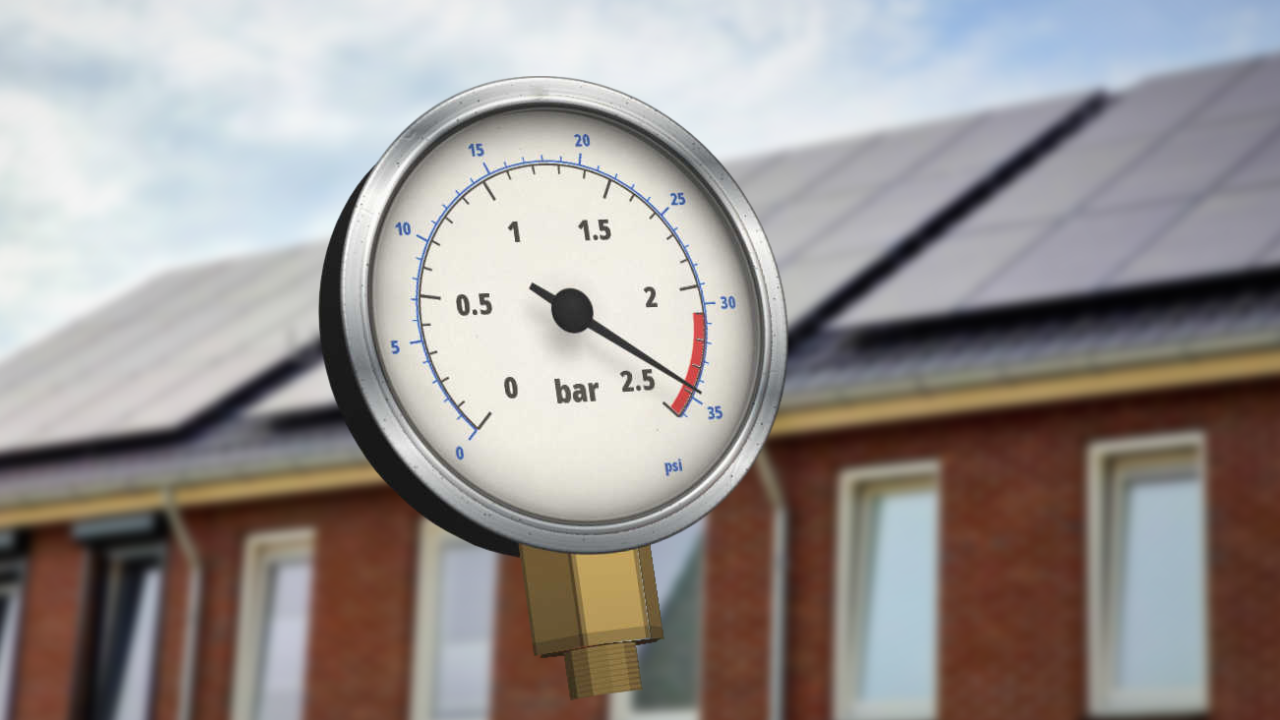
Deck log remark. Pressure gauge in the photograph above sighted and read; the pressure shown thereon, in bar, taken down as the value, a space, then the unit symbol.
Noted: 2.4 bar
